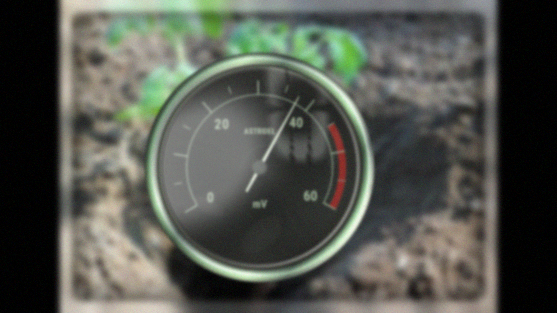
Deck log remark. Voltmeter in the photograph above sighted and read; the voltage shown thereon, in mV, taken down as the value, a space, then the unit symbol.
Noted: 37.5 mV
